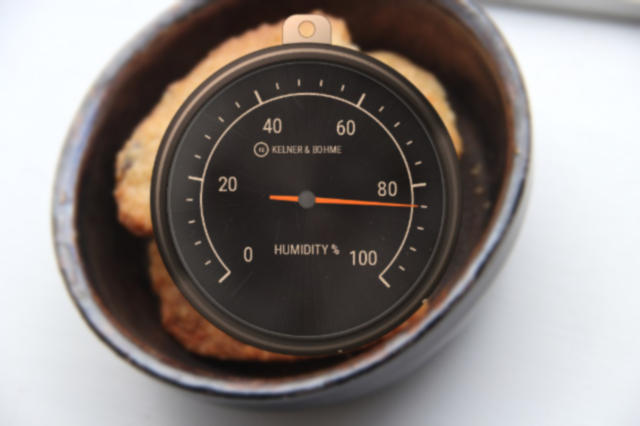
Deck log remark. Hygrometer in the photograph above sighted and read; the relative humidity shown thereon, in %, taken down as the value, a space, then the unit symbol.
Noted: 84 %
